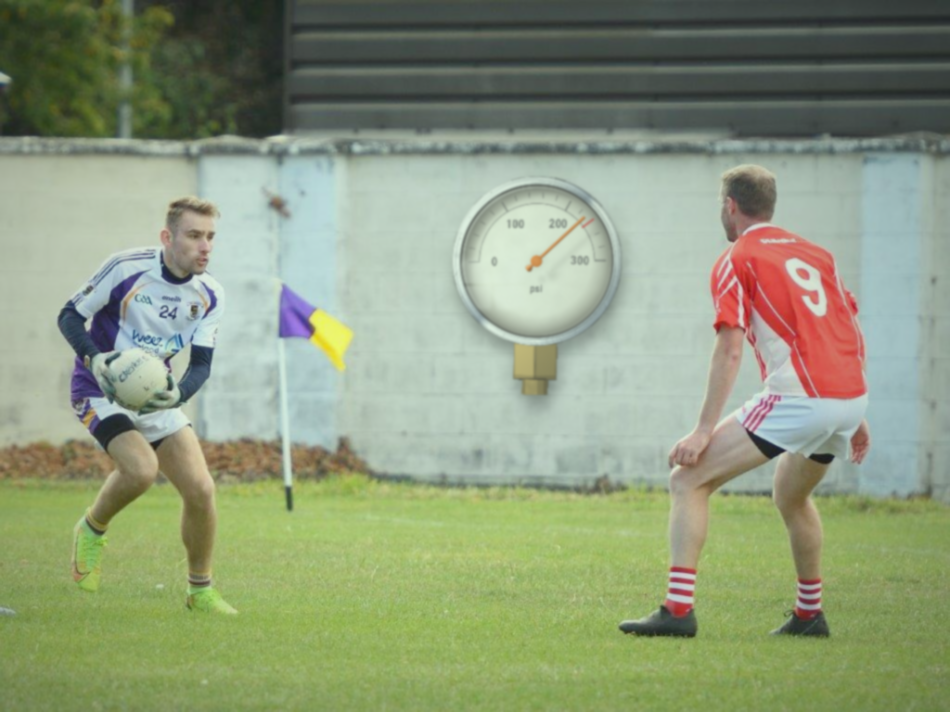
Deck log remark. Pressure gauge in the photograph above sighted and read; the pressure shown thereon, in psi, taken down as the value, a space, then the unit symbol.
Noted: 230 psi
